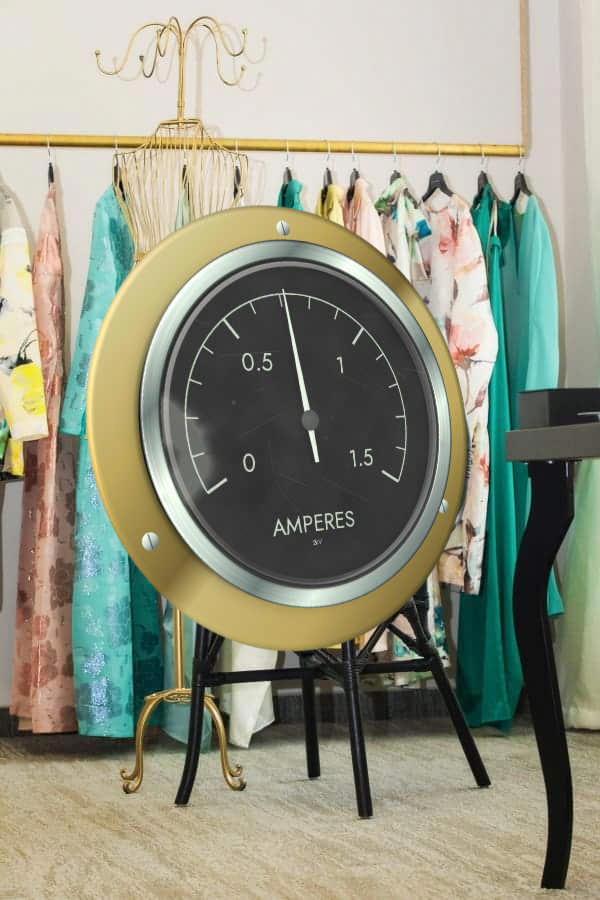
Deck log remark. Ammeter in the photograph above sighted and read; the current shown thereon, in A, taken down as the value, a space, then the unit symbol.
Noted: 0.7 A
